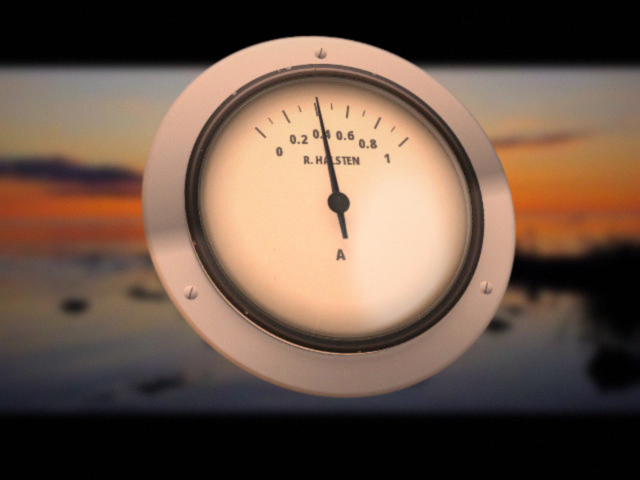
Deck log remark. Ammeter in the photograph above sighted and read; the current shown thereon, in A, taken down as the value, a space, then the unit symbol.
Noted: 0.4 A
